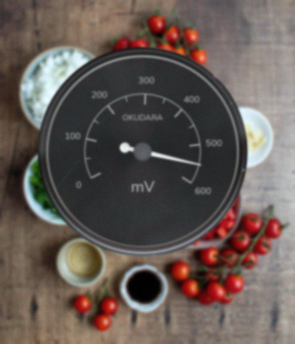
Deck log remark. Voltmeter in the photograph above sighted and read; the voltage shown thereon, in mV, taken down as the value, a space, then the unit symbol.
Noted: 550 mV
